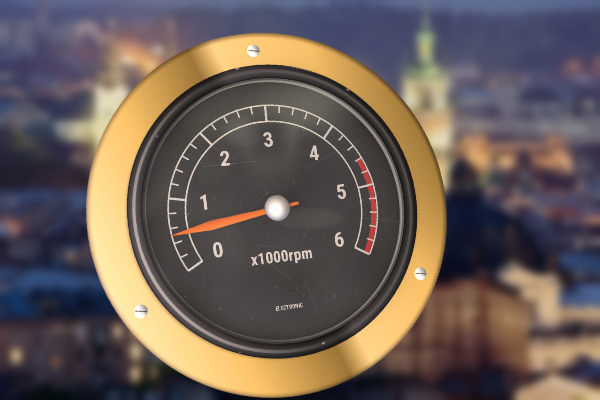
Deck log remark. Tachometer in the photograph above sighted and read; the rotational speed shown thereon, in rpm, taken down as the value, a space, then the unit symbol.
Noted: 500 rpm
